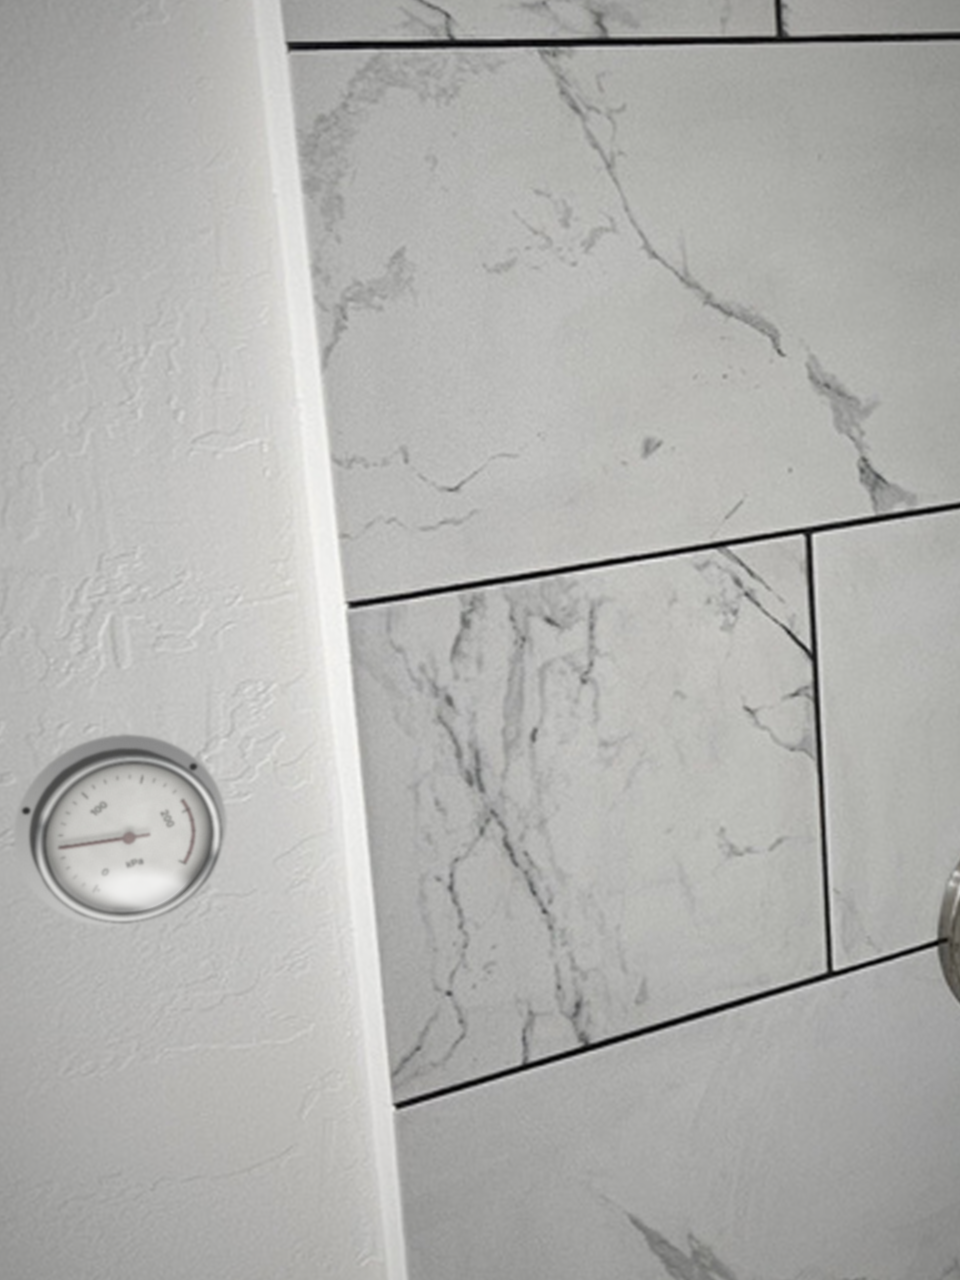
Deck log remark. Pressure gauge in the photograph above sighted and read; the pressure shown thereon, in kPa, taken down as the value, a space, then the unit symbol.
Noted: 50 kPa
